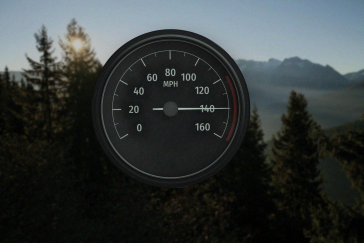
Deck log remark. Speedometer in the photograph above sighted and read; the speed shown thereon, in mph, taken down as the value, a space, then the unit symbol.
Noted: 140 mph
